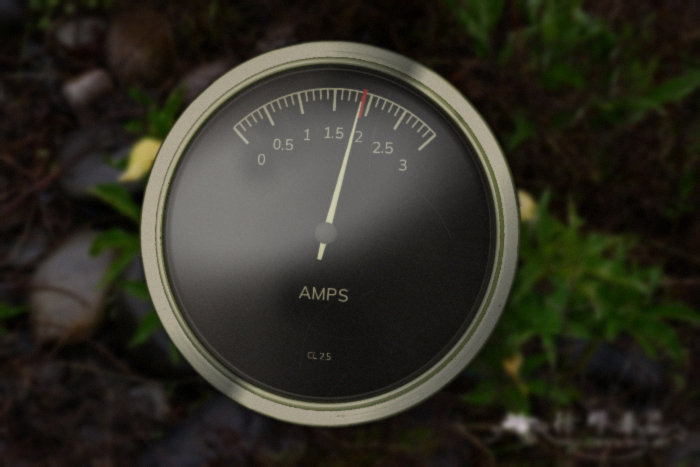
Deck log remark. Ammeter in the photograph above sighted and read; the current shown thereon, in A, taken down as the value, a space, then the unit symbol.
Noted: 1.9 A
